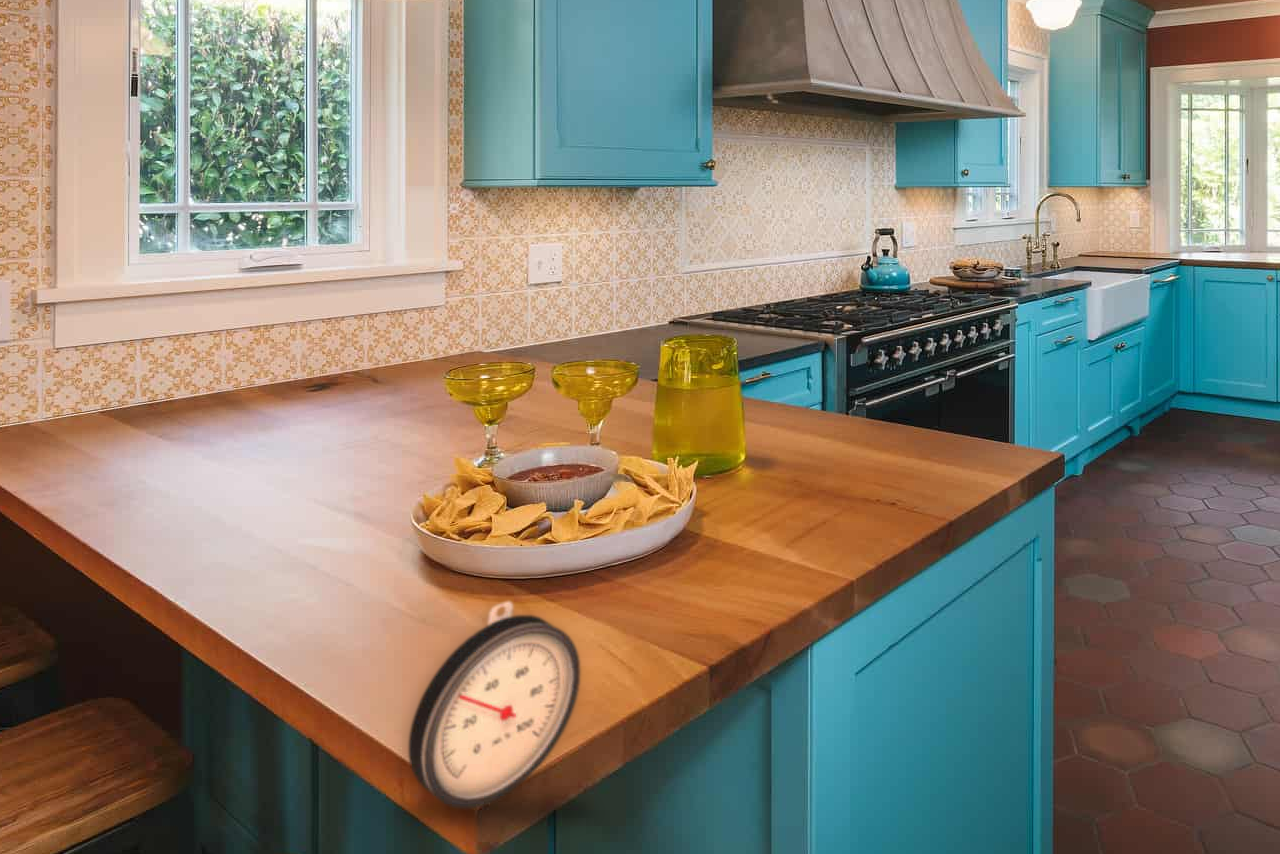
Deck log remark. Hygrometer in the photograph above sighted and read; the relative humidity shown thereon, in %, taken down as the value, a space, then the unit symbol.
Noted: 30 %
